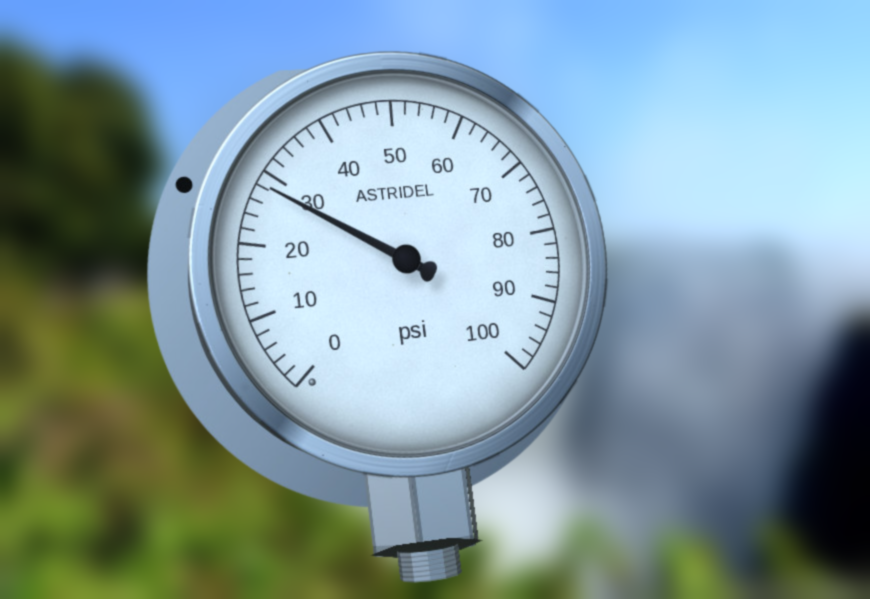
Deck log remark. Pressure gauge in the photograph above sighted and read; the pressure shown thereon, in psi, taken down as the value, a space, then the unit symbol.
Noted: 28 psi
